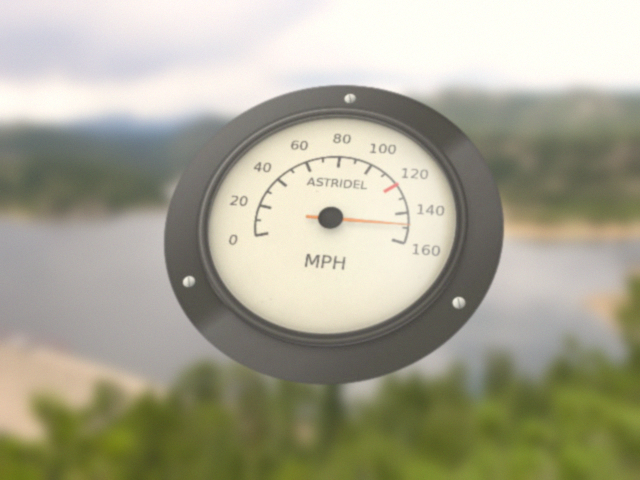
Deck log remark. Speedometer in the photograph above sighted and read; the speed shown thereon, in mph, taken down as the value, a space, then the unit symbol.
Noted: 150 mph
